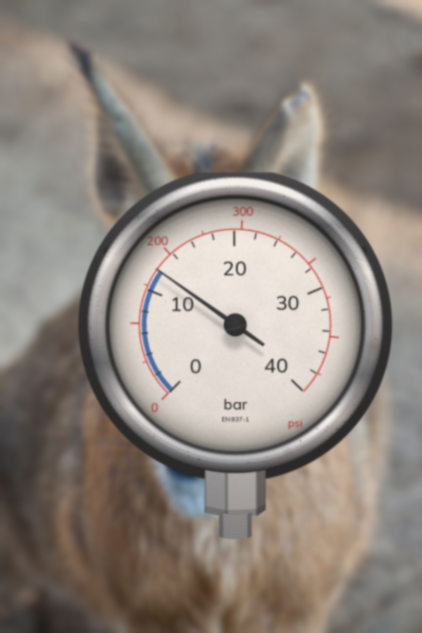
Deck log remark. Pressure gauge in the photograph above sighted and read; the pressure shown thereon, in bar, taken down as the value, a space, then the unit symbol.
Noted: 12 bar
